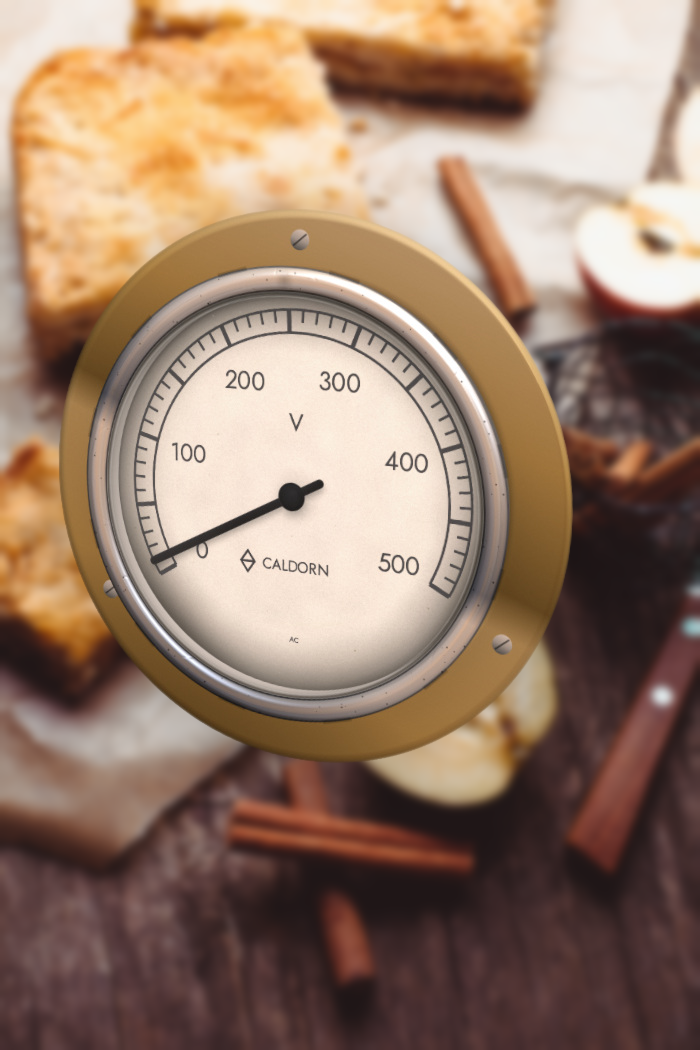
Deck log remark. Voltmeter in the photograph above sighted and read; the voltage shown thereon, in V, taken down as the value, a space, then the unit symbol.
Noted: 10 V
